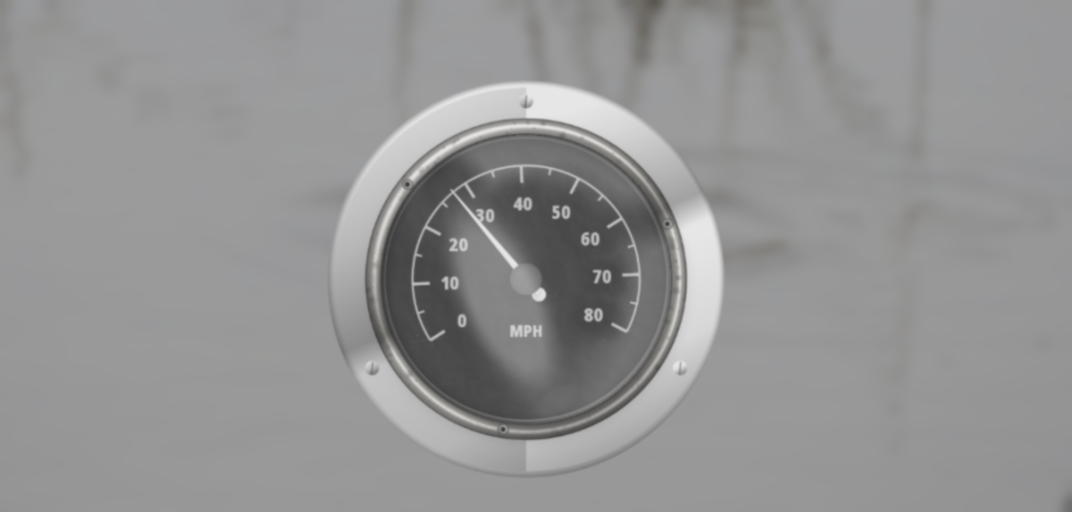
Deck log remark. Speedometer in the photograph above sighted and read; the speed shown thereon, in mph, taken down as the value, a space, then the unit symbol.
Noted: 27.5 mph
